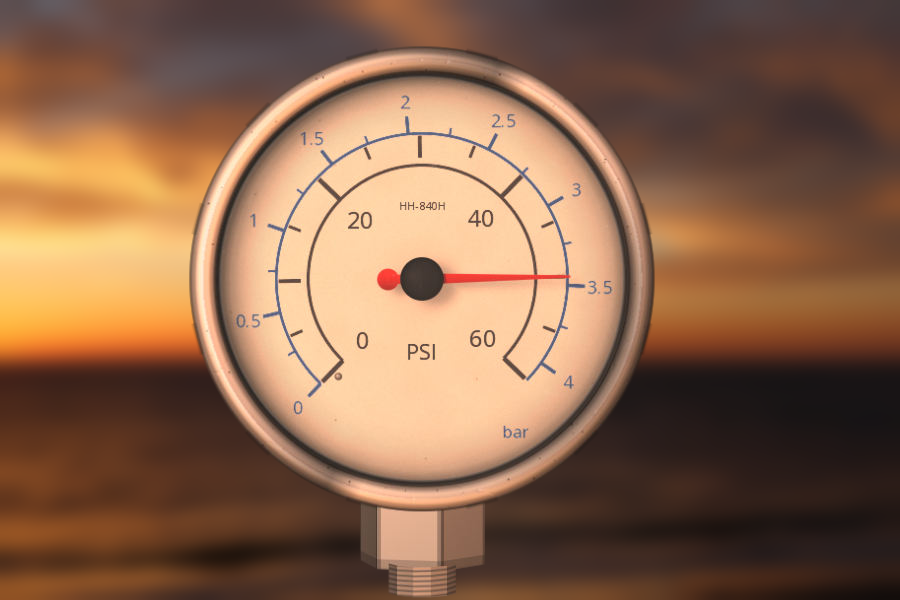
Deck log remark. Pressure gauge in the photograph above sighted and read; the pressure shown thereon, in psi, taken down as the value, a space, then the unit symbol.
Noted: 50 psi
